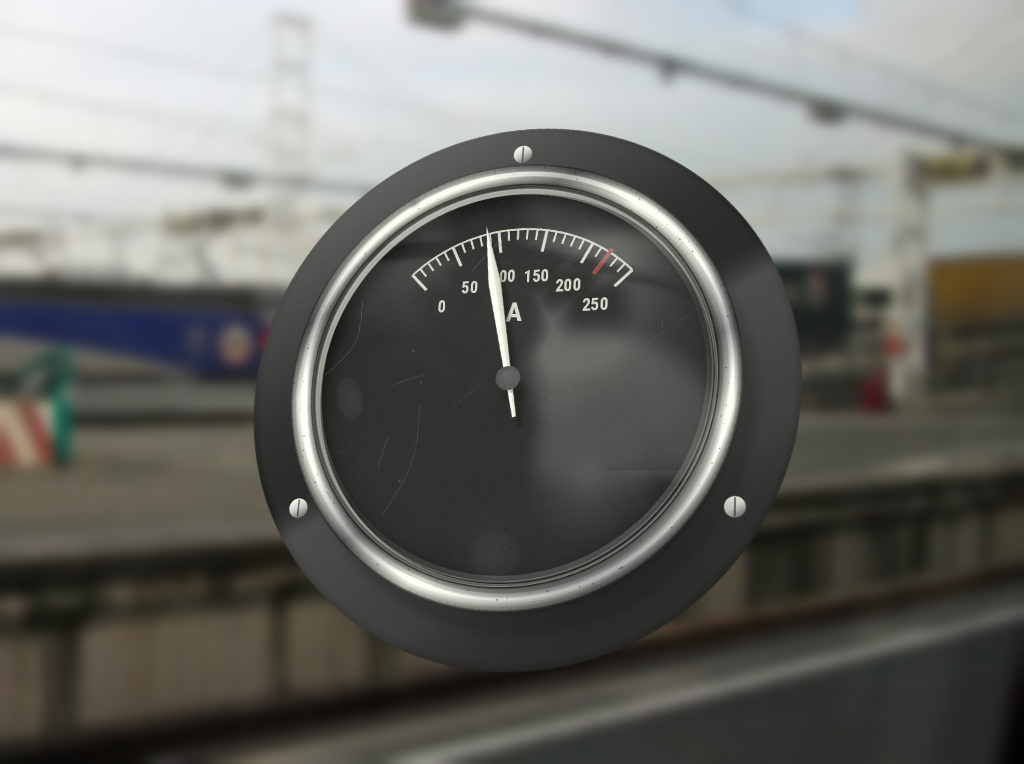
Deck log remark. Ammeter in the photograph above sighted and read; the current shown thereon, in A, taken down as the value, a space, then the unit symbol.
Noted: 90 A
